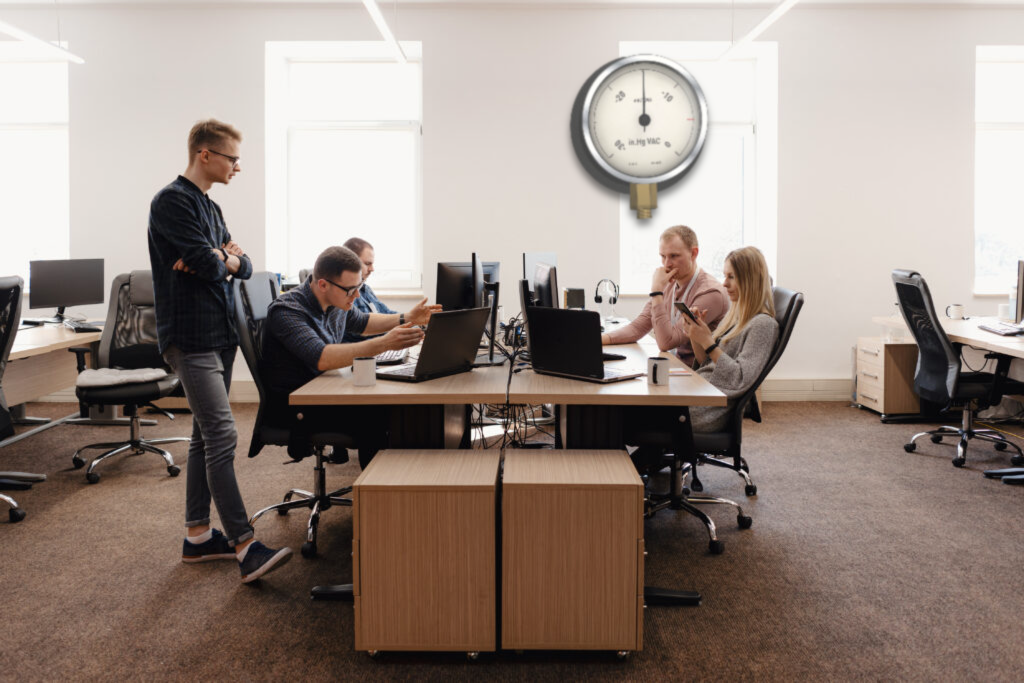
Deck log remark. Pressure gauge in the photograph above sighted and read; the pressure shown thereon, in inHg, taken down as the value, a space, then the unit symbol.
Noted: -15 inHg
